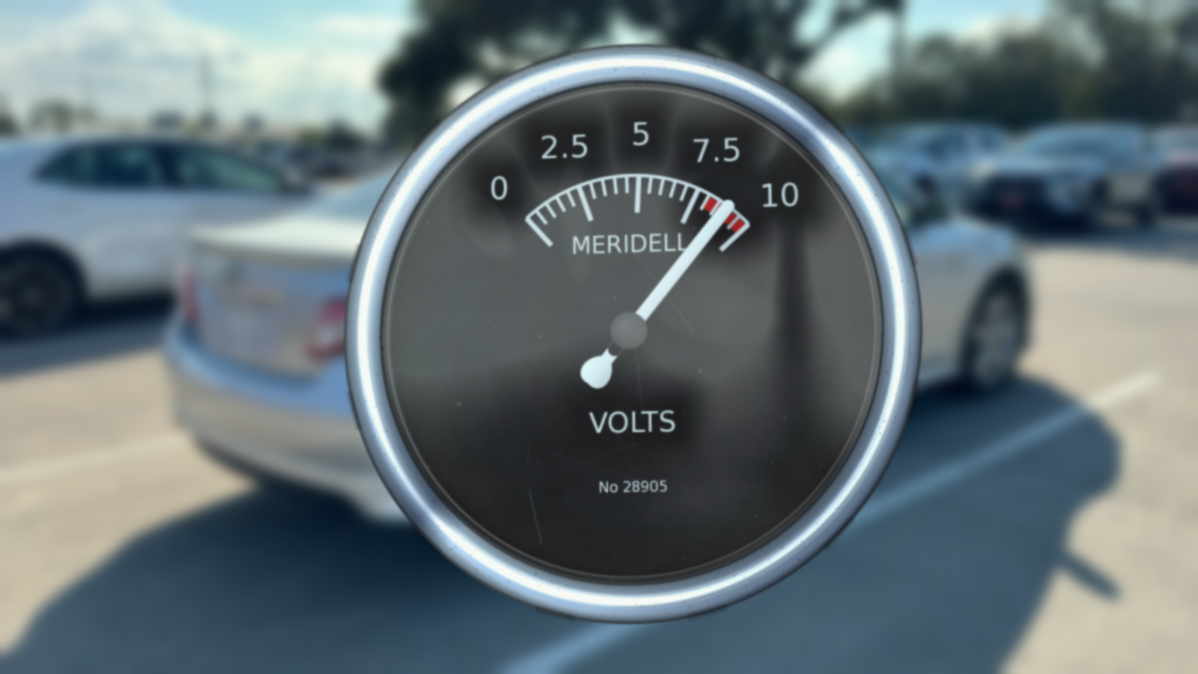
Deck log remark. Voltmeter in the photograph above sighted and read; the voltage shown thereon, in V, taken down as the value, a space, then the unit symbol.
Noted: 9 V
